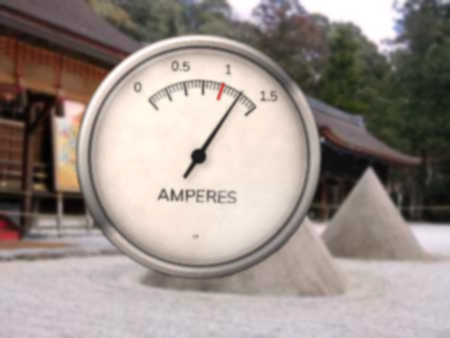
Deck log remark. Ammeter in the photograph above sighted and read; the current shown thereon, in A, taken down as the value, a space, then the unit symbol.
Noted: 1.25 A
